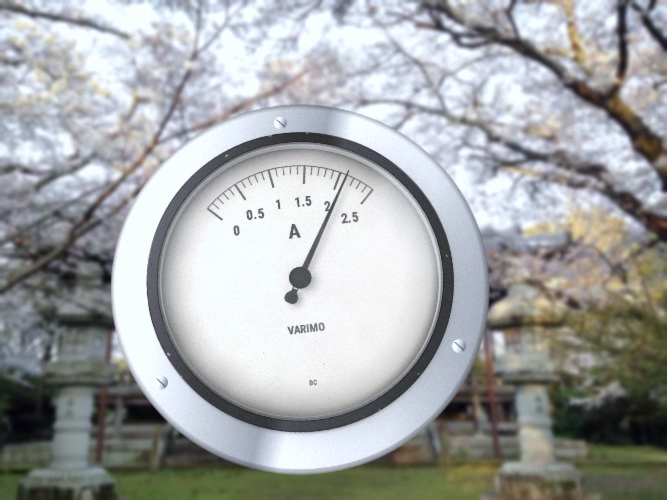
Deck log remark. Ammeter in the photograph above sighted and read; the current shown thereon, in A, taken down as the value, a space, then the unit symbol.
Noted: 2.1 A
